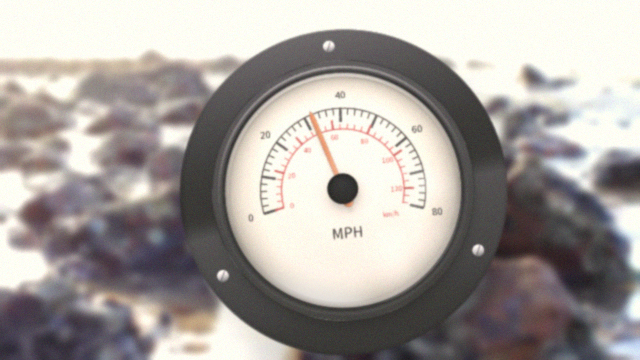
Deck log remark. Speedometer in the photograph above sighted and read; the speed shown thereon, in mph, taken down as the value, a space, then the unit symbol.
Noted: 32 mph
